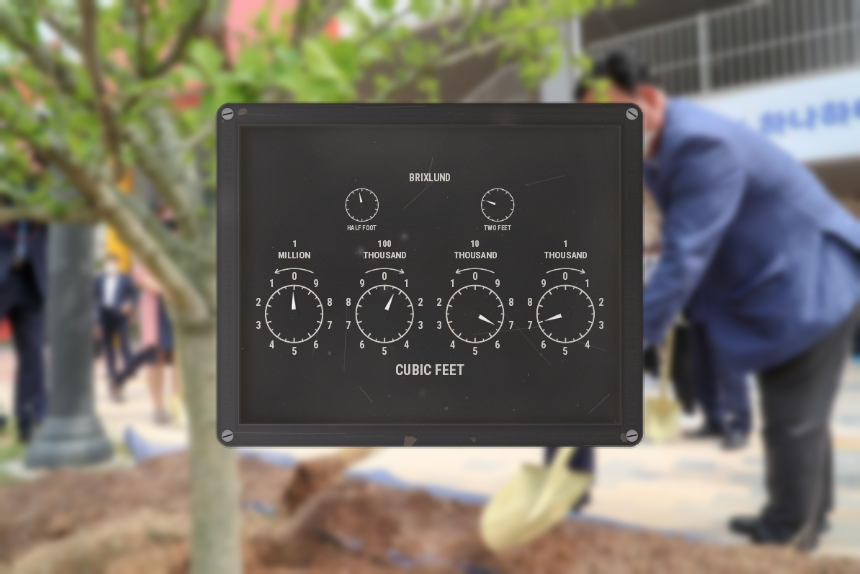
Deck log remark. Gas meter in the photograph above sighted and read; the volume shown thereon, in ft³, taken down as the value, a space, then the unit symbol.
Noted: 6700 ft³
